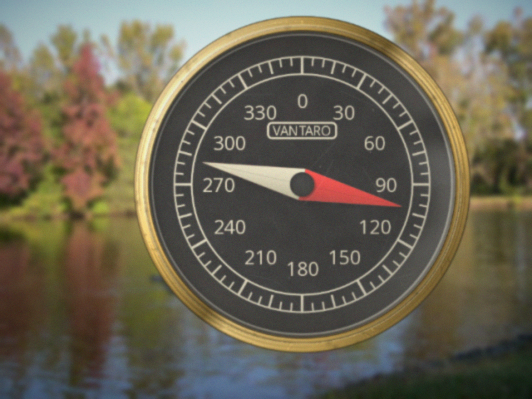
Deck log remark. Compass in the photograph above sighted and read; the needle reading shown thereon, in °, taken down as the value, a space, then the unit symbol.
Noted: 102.5 °
